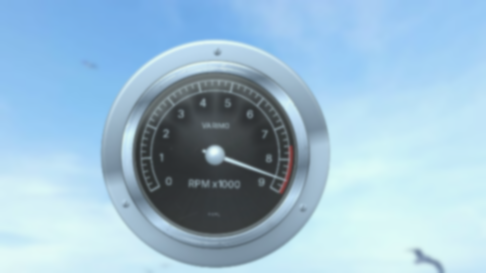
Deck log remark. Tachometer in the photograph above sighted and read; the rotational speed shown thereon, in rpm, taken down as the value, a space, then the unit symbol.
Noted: 8600 rpm
